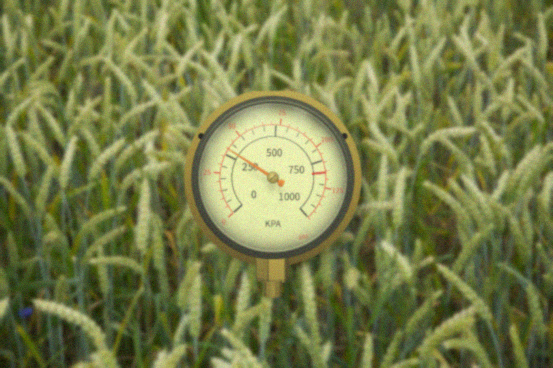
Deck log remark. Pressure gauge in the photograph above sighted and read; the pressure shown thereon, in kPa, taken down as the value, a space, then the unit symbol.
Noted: 275 kPa
